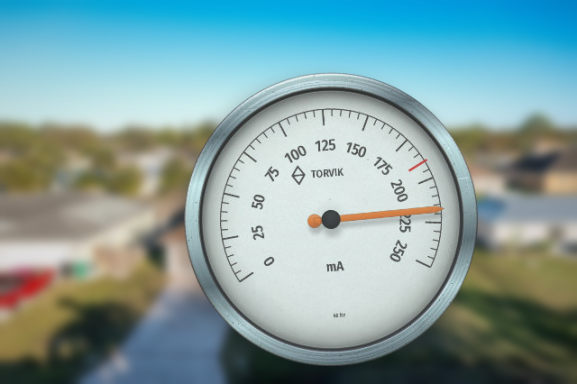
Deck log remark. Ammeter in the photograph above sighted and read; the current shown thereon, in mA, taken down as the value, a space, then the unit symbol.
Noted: 217.5 mA
